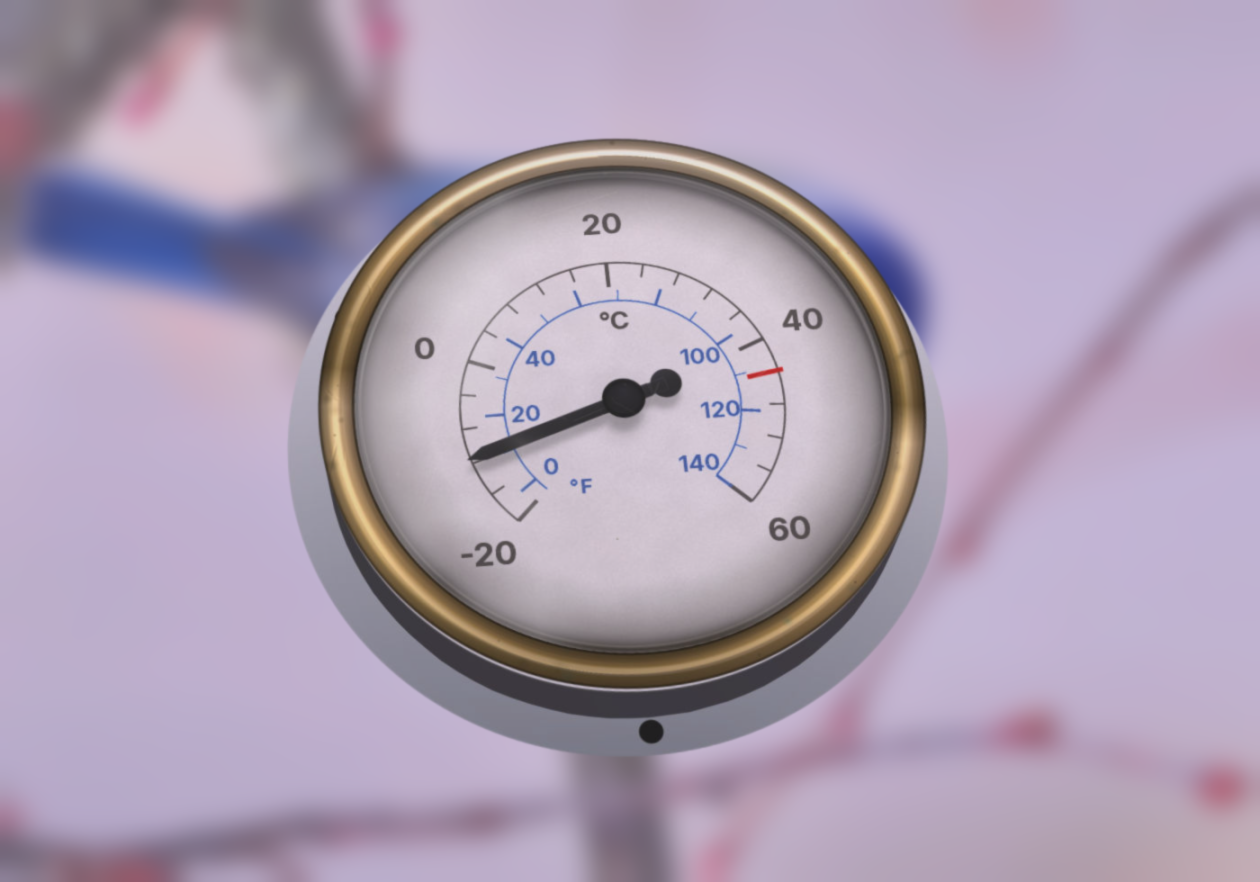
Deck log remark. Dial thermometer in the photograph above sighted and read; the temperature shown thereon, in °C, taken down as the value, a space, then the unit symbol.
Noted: -12 °C
